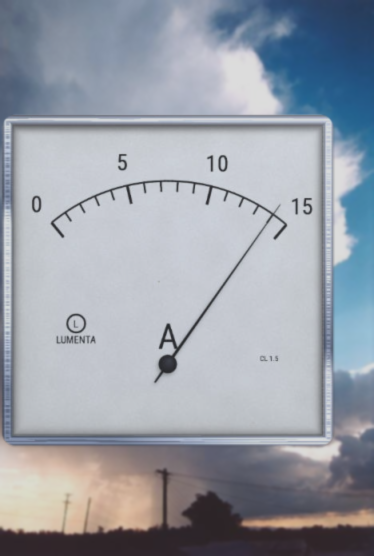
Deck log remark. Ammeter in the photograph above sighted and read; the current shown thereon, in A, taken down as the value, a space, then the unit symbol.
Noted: 14 A
